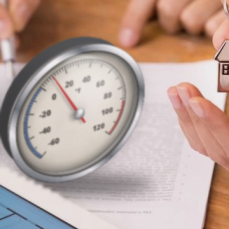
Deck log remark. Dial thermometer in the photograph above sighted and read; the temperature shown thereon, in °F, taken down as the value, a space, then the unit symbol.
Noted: 10 °F
